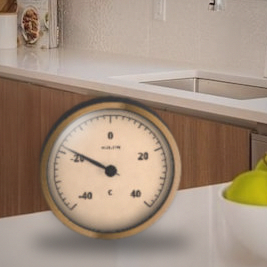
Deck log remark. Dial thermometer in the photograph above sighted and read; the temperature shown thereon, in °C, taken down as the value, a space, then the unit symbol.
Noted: -18 °C
